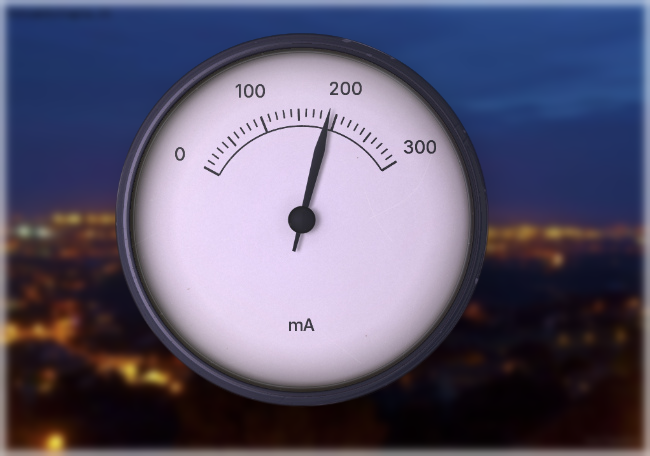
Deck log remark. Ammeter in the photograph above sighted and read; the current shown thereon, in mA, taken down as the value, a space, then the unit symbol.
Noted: 190 mA
